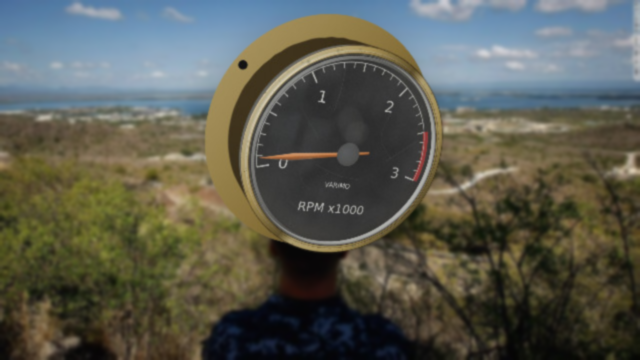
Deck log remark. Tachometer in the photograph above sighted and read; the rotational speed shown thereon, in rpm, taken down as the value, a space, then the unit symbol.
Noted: 100 rpm
